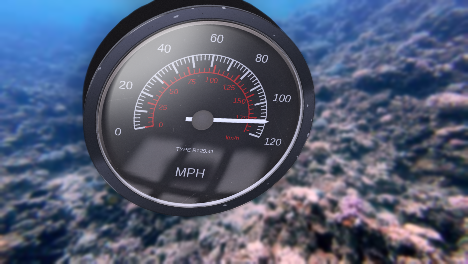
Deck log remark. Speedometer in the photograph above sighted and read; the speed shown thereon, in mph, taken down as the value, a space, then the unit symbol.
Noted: 110 mph
